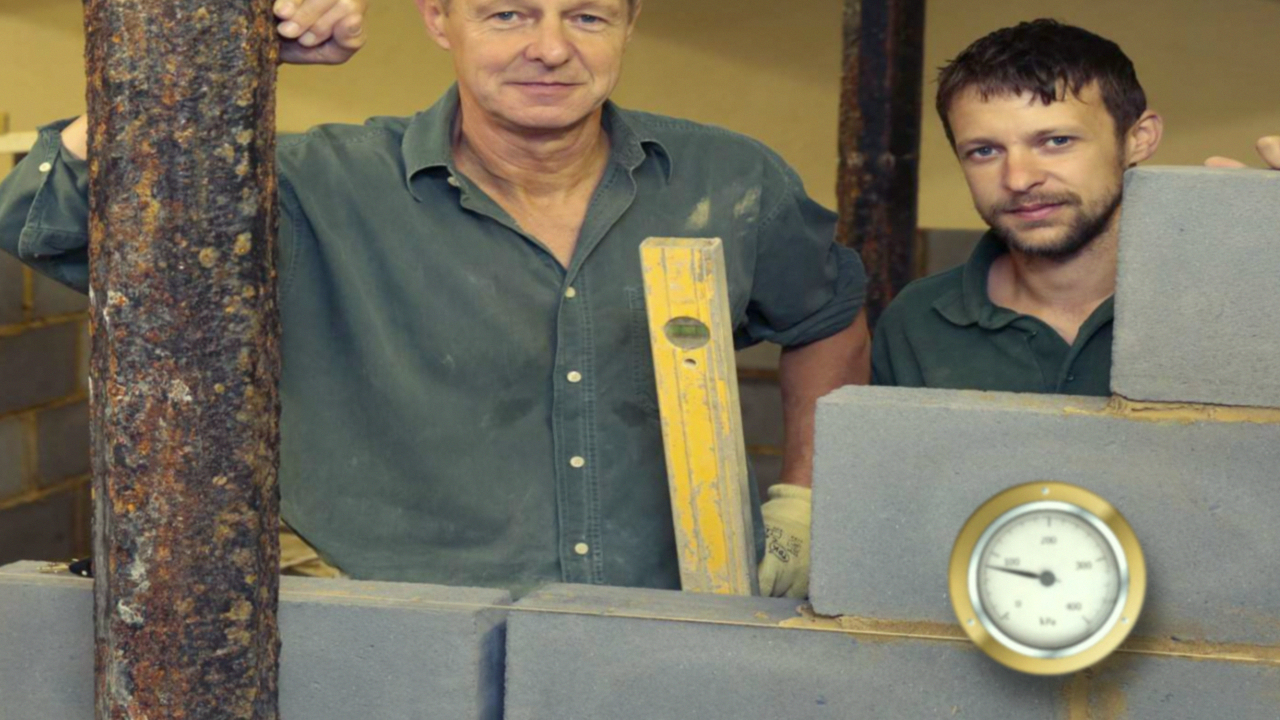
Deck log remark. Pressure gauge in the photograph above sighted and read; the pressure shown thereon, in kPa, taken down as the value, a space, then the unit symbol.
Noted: 80 kPa
